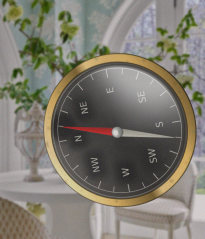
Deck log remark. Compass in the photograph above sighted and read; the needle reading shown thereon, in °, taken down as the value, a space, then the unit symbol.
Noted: 15 °
